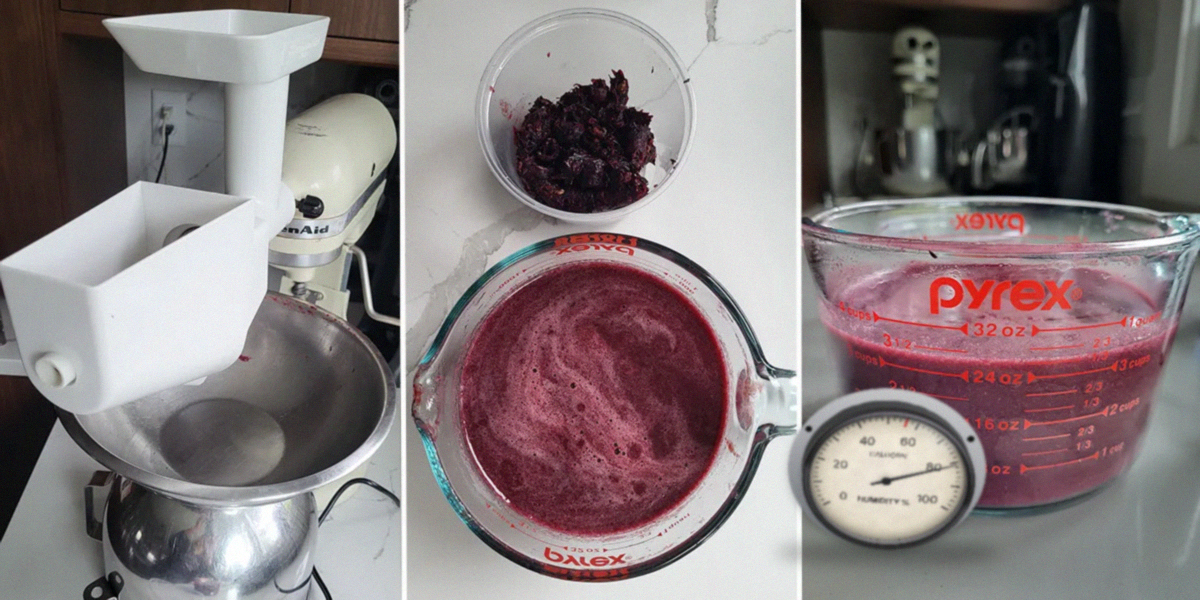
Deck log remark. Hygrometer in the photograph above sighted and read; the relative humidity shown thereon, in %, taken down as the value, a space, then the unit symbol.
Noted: 80 %
